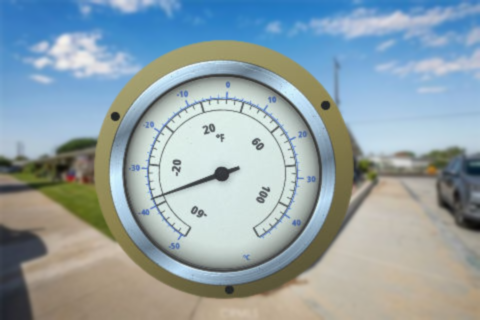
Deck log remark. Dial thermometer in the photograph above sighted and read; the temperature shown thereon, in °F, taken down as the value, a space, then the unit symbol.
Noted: -36 °F
